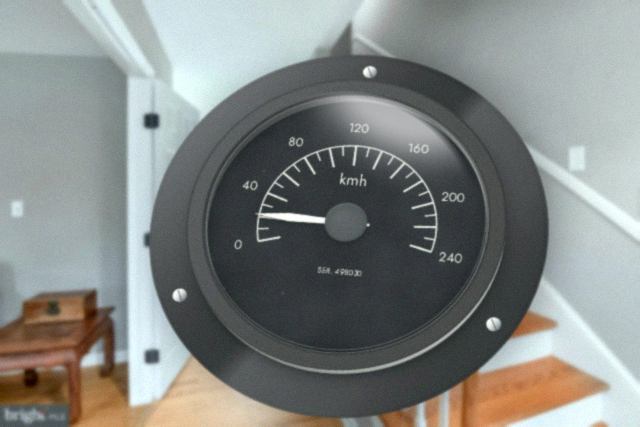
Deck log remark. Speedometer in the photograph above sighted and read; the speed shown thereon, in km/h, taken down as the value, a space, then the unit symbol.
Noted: 20 km/h
